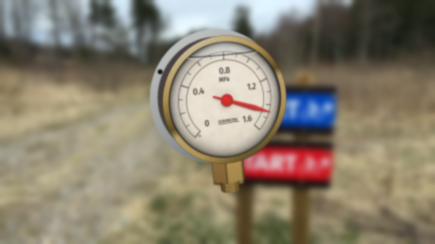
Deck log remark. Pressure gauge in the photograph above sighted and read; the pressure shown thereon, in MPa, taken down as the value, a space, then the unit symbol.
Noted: 1.45 MPa
